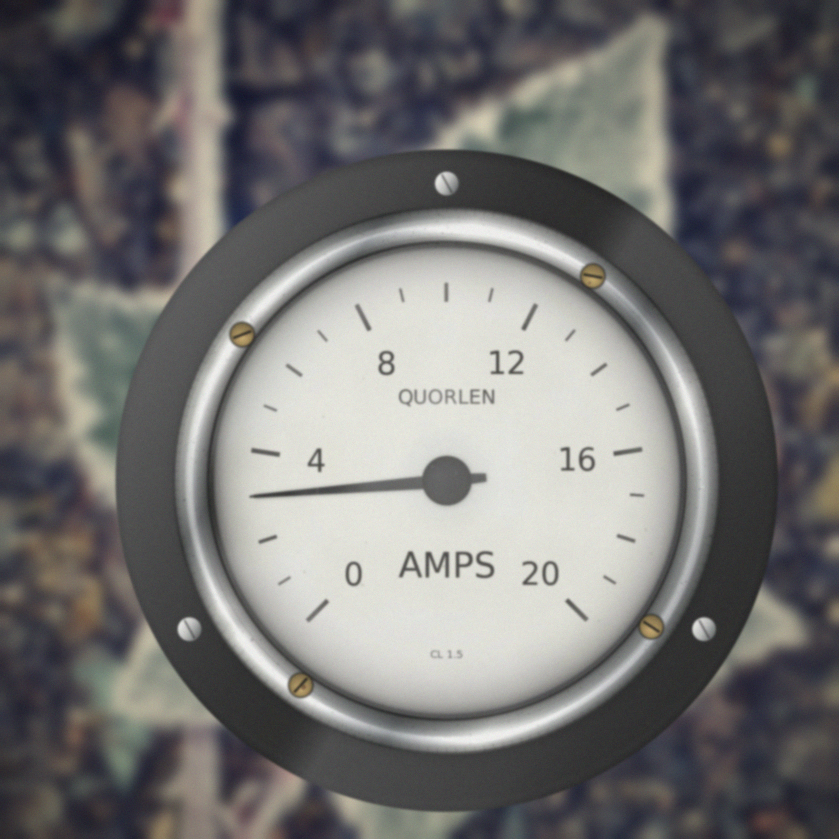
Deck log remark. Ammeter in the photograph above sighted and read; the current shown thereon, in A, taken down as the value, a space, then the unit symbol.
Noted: 3 A
